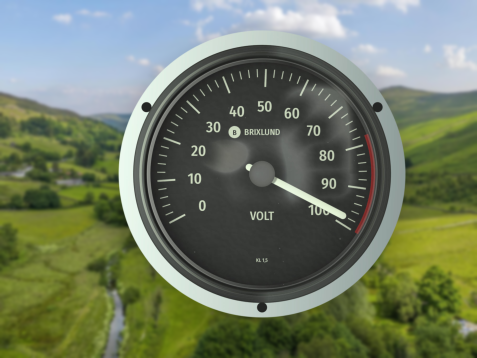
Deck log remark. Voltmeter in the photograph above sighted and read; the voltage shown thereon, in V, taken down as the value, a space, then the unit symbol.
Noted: 98 V
